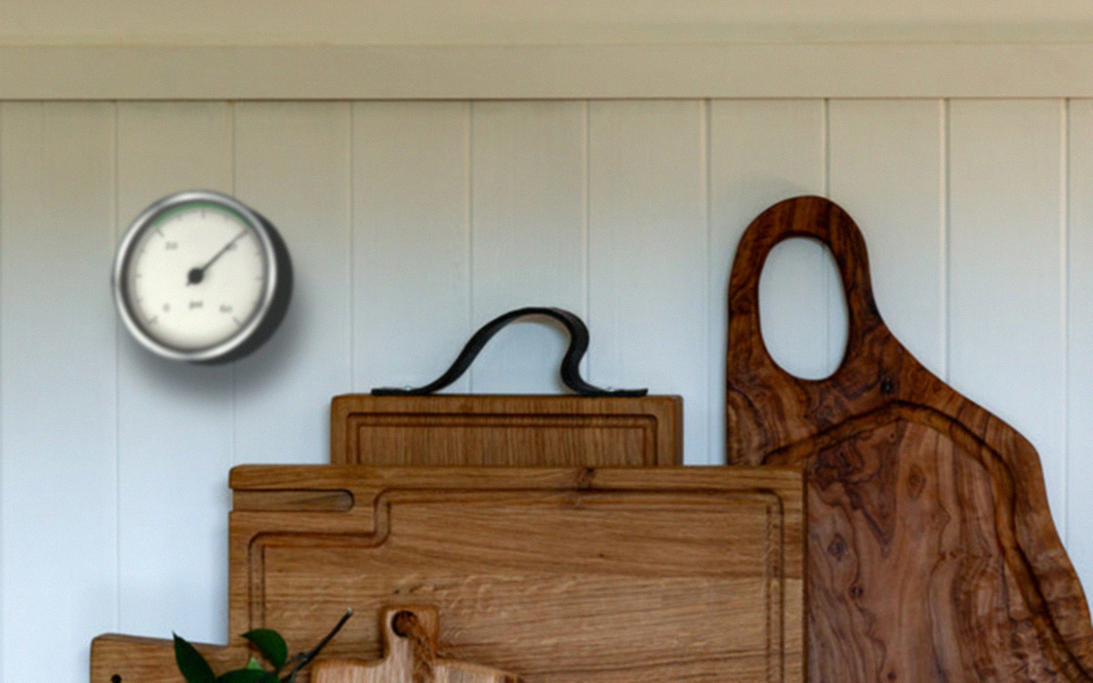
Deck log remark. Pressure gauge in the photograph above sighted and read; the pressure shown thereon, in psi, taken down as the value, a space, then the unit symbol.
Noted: 40 psi
